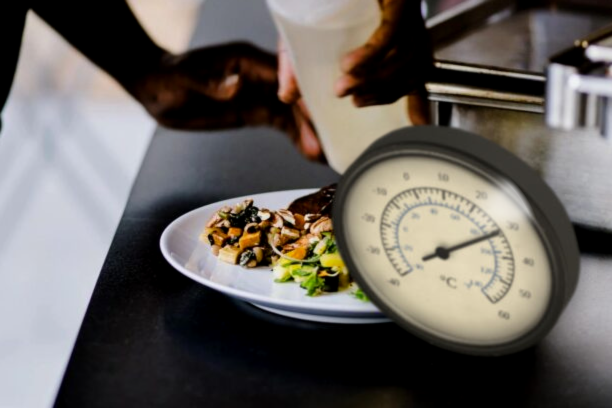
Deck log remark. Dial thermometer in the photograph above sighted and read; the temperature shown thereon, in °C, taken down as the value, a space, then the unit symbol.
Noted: 30 °C
